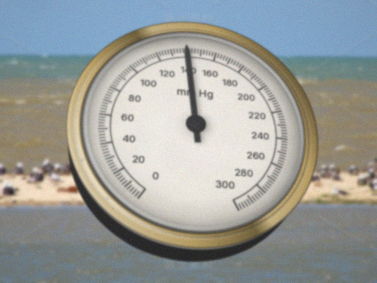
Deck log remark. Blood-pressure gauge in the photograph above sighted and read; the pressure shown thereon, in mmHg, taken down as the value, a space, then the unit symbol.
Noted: 140 mmHg
